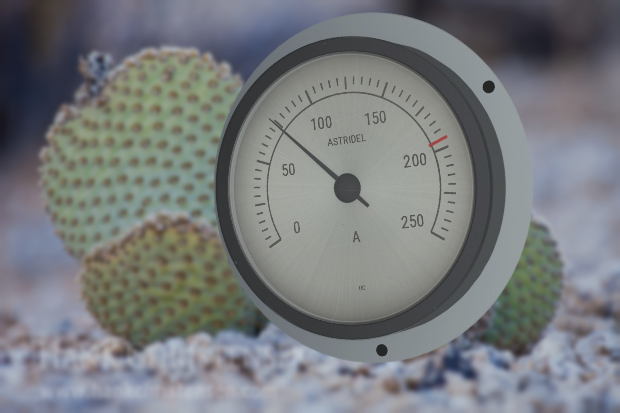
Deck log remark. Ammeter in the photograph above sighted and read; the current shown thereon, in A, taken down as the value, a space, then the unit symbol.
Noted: 75 A
